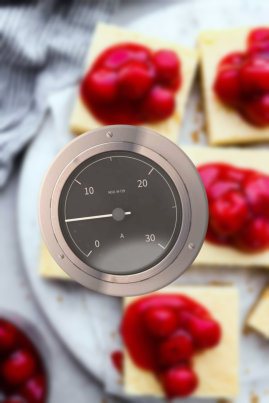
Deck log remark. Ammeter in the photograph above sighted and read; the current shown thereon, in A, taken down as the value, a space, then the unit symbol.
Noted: 5 A
